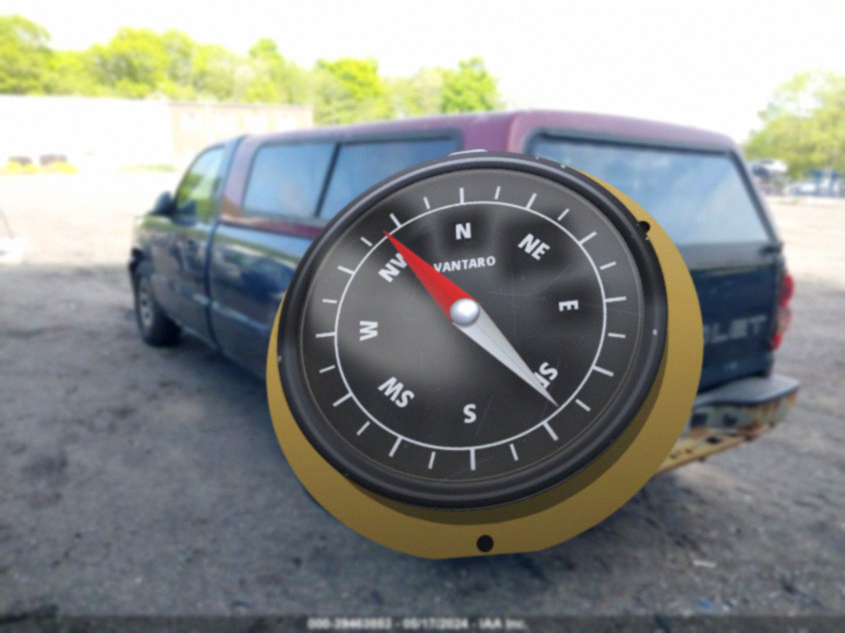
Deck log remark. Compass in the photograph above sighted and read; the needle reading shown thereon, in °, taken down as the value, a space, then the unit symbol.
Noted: 322.5 °
